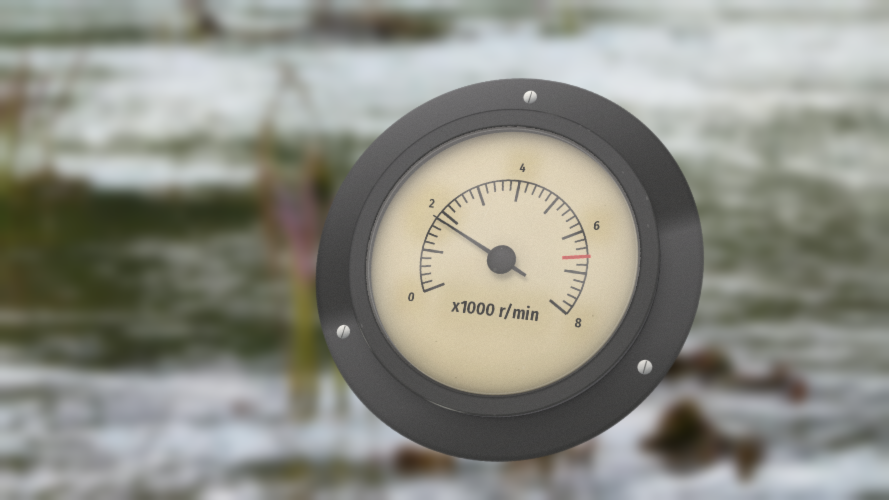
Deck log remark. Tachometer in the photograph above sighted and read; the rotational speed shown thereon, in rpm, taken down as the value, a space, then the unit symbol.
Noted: 1800 rpm
